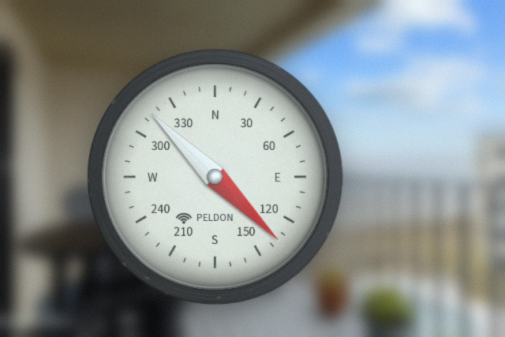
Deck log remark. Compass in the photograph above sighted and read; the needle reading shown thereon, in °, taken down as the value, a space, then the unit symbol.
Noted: 135 °
